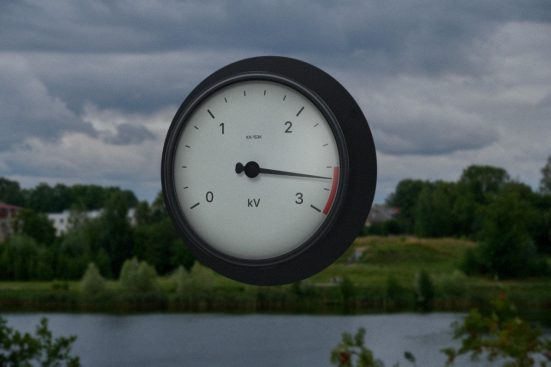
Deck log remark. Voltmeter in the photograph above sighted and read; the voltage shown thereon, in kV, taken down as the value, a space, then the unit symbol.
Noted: 2.7 kV
